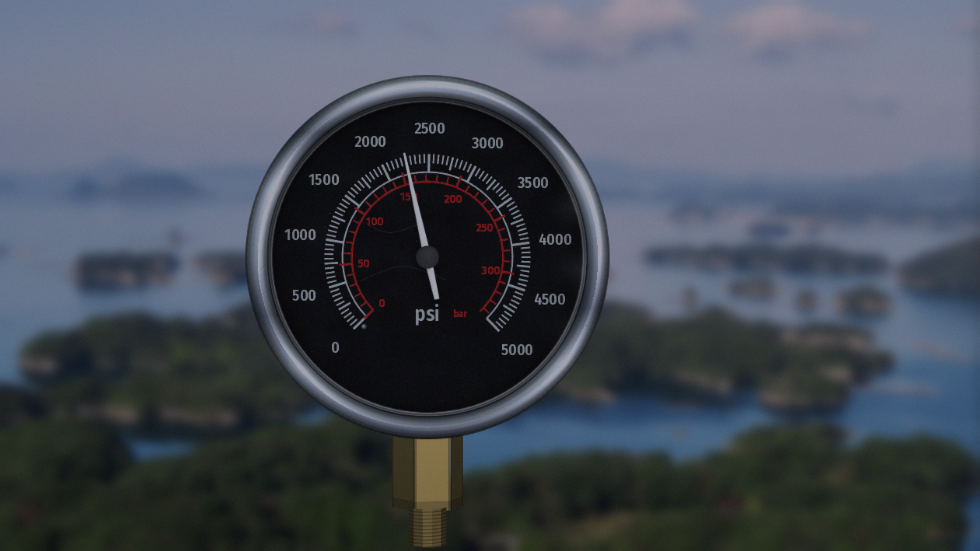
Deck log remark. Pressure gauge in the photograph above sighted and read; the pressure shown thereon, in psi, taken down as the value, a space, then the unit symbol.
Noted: 2250 psi
